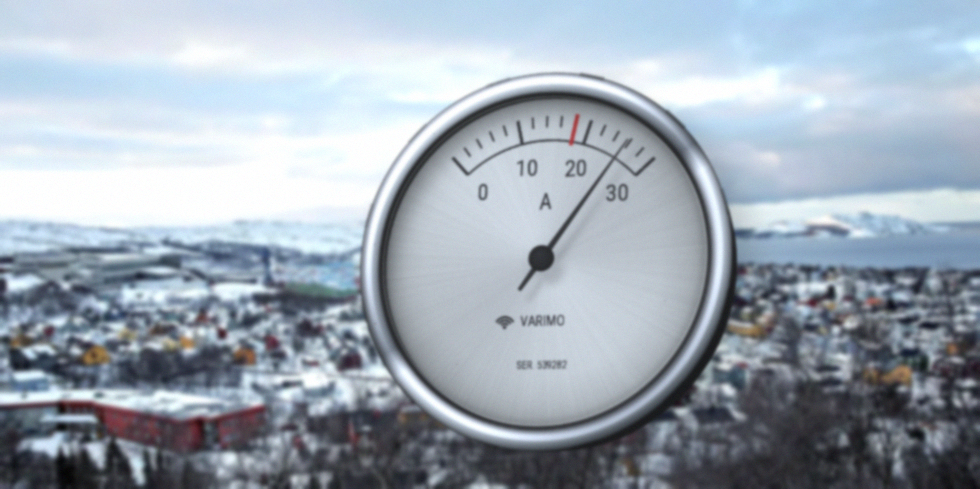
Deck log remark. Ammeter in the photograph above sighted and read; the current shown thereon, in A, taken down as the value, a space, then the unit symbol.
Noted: 26 A
